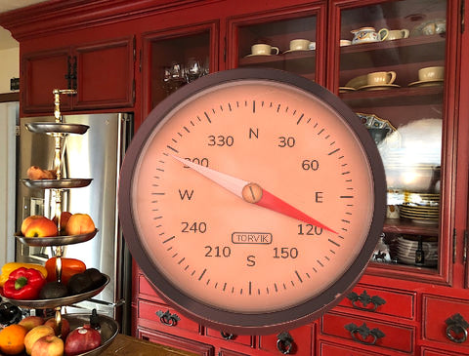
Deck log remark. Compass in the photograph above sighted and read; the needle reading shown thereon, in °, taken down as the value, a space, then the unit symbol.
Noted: 115 °
